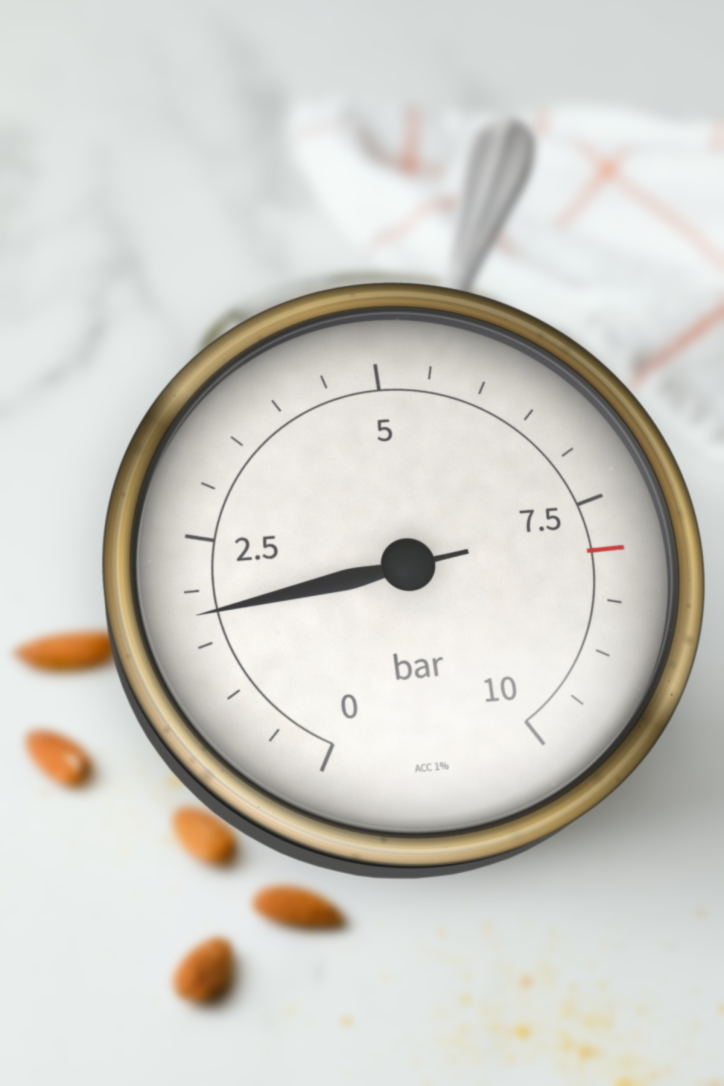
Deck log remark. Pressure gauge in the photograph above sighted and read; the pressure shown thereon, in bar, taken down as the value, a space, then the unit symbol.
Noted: 1.75 bar
